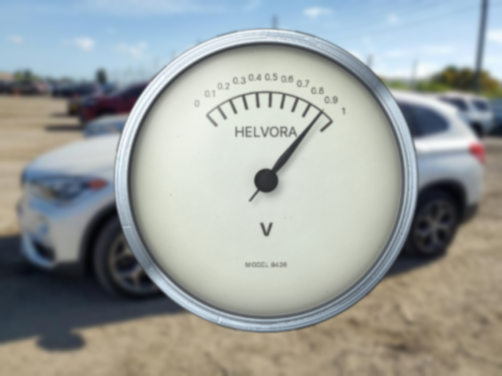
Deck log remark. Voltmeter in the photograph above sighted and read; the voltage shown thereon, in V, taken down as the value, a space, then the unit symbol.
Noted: 0.9 V
